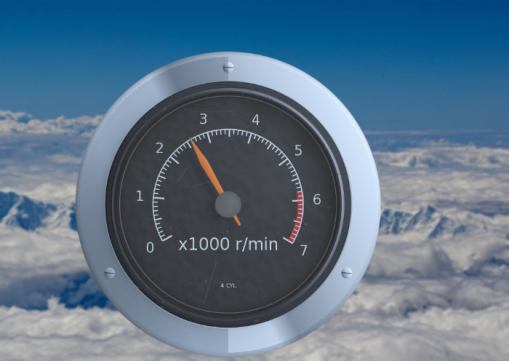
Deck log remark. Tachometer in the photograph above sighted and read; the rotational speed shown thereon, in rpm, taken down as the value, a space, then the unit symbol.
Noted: 2600 rpm
